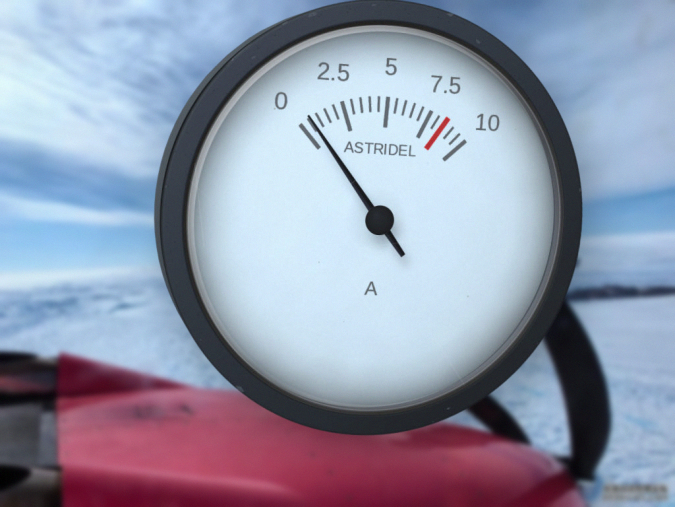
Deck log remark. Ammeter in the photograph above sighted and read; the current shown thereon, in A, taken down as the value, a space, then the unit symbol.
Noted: 0.5 A
